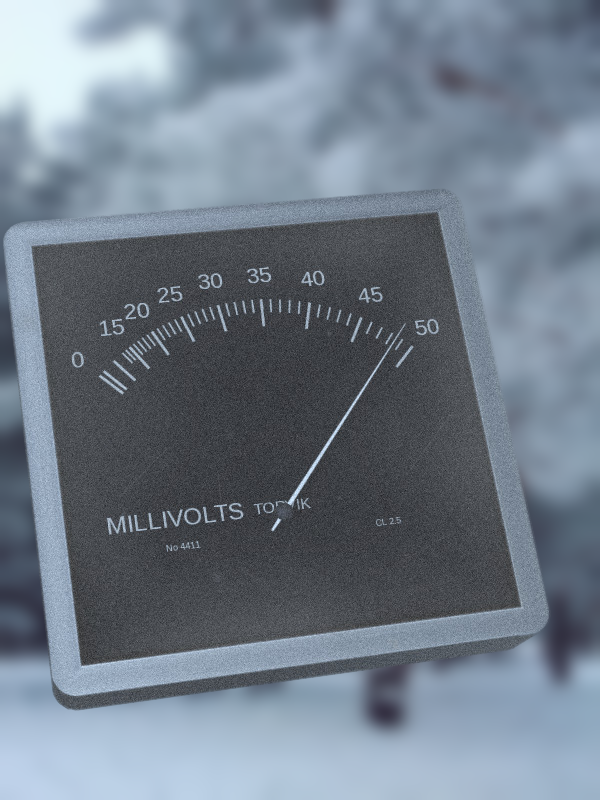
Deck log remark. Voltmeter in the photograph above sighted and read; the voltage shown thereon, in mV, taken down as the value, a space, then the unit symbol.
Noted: 48.5 mV
